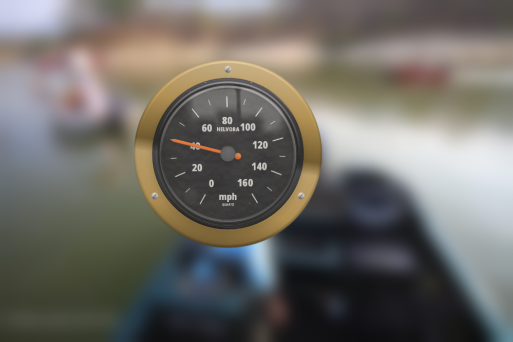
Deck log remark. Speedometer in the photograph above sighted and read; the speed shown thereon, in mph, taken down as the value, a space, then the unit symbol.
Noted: 40 mph
